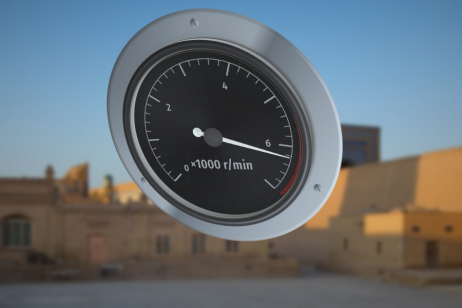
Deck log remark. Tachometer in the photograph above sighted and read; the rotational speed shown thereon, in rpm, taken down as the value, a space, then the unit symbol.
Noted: 6200 rpm
